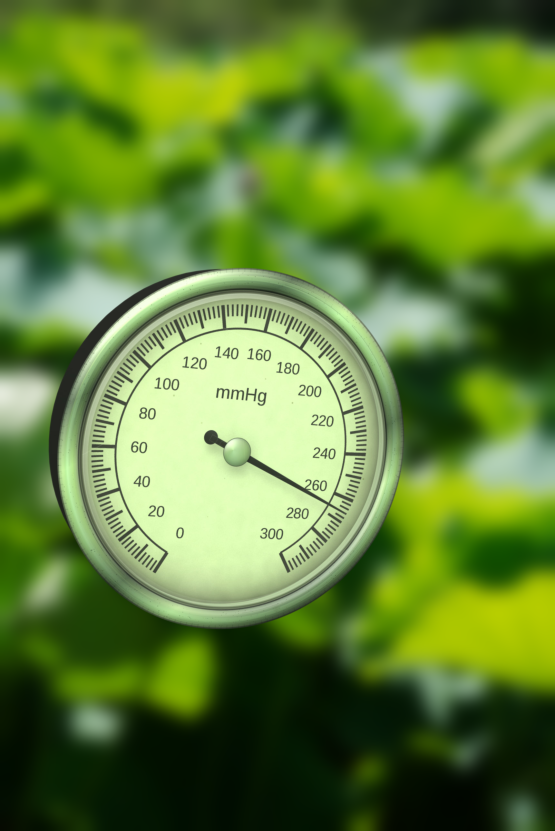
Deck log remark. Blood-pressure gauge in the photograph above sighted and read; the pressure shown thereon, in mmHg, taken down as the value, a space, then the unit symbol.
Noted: 266 mmHg
